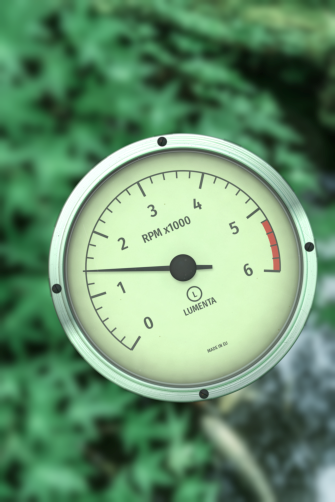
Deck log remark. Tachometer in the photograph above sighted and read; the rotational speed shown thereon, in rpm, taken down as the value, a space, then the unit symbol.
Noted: 1400 rpm
